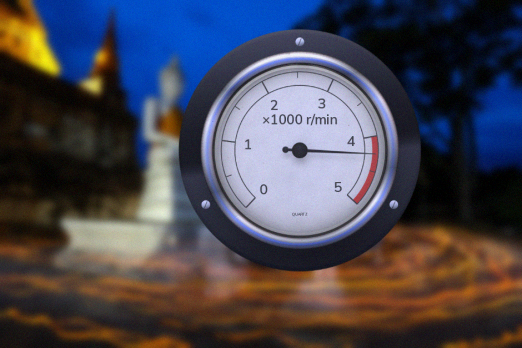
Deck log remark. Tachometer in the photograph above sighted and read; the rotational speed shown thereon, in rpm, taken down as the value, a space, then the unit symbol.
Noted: 4250 rpm
